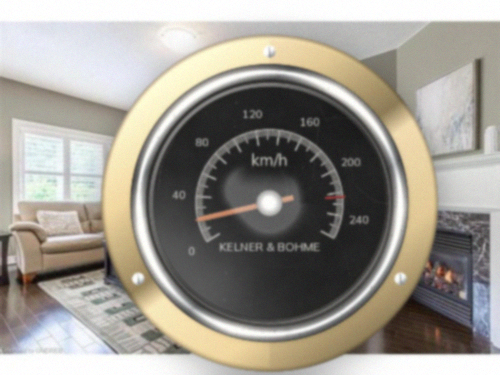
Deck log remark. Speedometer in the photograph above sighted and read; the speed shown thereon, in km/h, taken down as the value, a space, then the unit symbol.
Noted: 20 km/h
